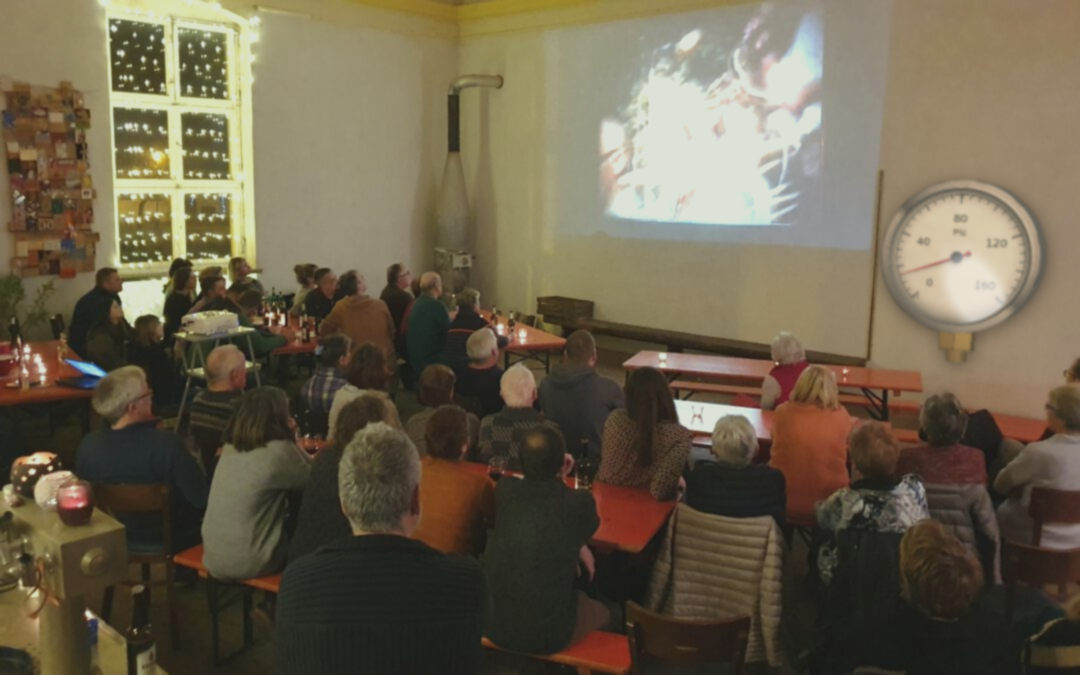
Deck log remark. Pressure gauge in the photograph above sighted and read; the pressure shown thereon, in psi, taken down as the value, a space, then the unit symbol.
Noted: 15 psi
